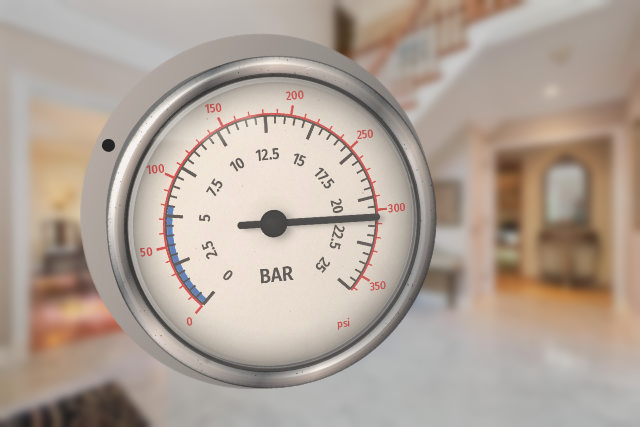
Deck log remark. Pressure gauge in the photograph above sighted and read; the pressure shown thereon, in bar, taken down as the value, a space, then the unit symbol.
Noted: 21 bar
